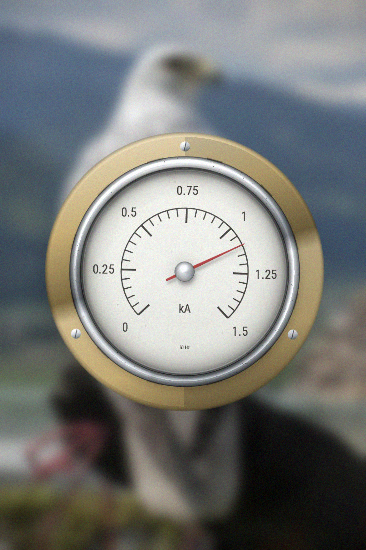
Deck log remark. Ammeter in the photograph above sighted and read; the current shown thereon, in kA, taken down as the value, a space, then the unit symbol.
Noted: 1.1 kA
